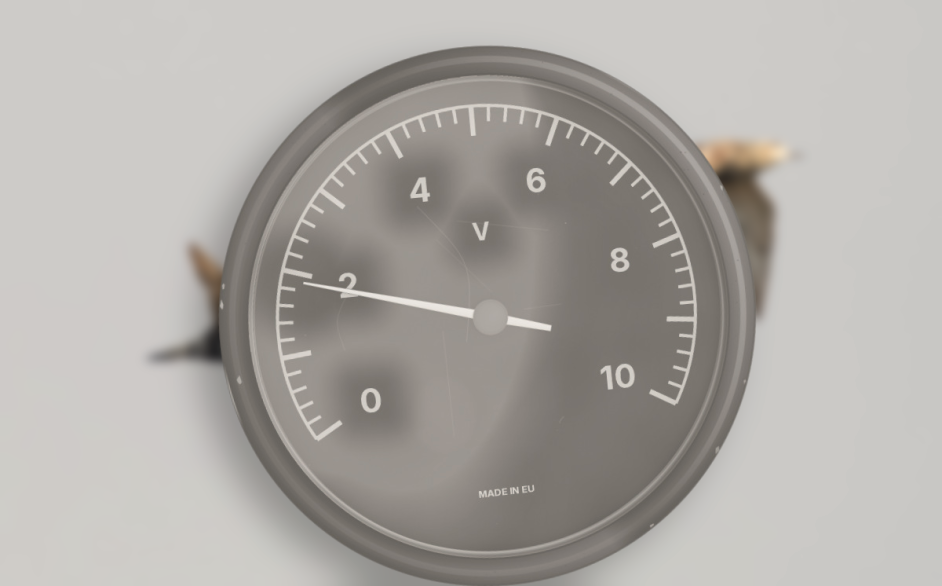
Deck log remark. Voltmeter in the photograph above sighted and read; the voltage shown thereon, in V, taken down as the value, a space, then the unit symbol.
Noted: 1.9 V
